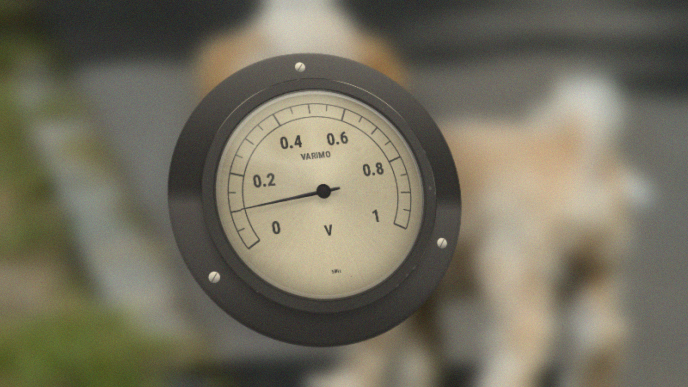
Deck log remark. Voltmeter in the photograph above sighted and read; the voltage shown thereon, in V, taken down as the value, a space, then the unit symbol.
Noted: 0.1 V
